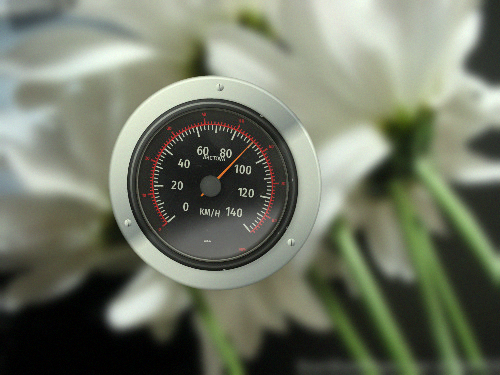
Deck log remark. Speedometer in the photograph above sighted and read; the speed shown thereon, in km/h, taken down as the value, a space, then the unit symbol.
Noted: 90 km/h
